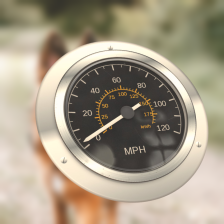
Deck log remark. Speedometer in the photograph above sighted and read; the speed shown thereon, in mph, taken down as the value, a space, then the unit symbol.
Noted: 2.5 mph
